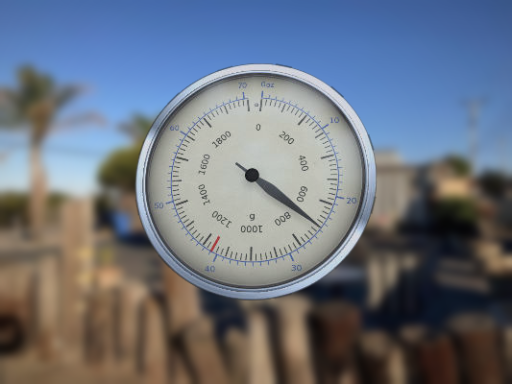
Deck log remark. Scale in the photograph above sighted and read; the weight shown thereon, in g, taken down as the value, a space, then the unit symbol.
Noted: 700 g
